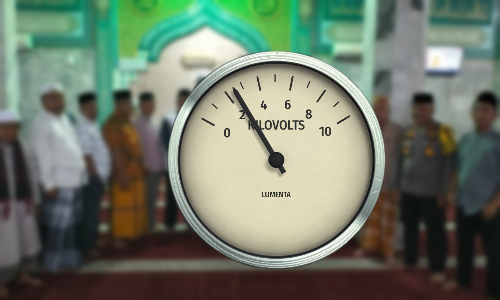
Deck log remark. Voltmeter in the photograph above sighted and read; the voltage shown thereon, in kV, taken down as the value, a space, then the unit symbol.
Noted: 2.5 kV
